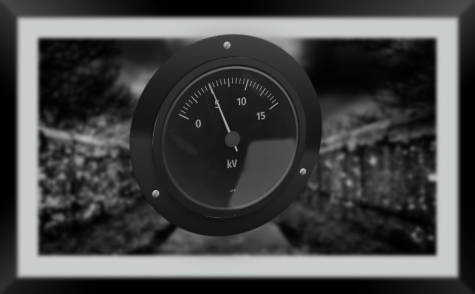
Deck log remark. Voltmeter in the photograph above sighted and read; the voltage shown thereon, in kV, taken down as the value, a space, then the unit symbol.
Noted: 5 kV
